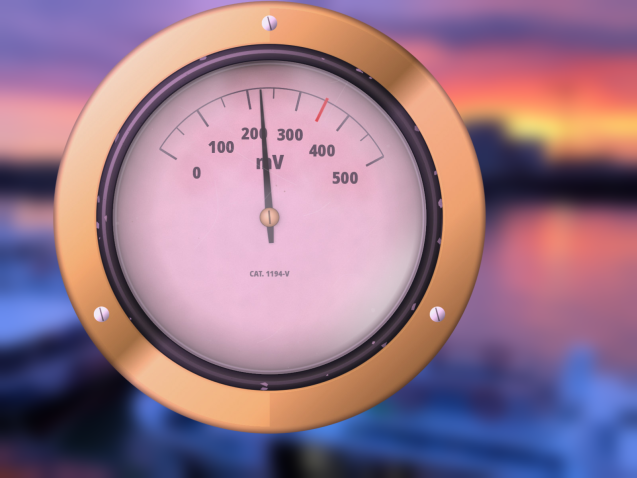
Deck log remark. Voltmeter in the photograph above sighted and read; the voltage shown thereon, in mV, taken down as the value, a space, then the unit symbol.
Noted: 225 mV
